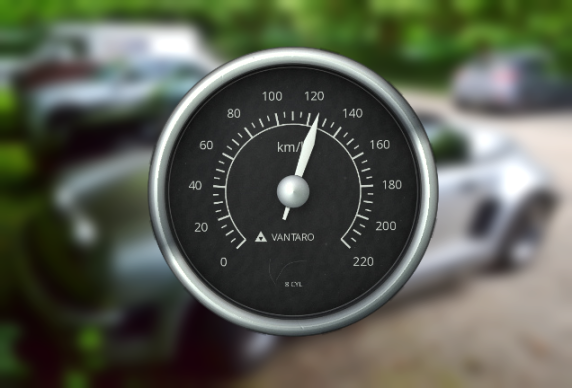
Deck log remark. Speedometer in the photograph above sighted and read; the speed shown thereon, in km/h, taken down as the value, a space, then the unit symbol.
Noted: 125 km/h
